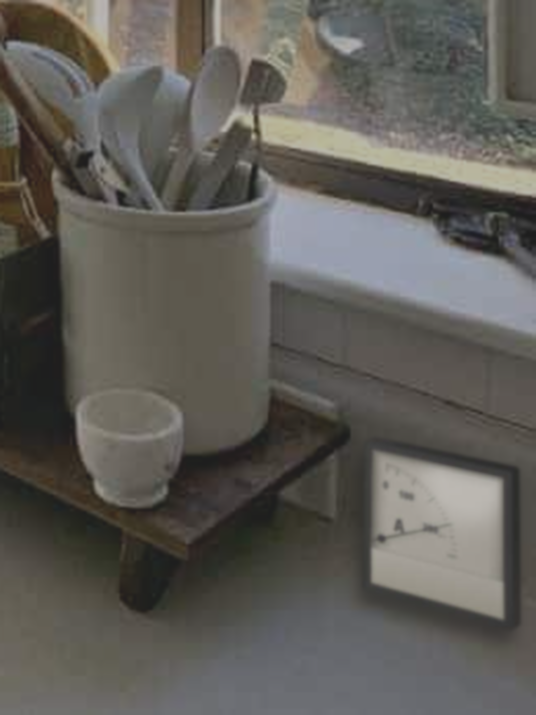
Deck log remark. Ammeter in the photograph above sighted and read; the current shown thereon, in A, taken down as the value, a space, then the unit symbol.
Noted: 200 A
